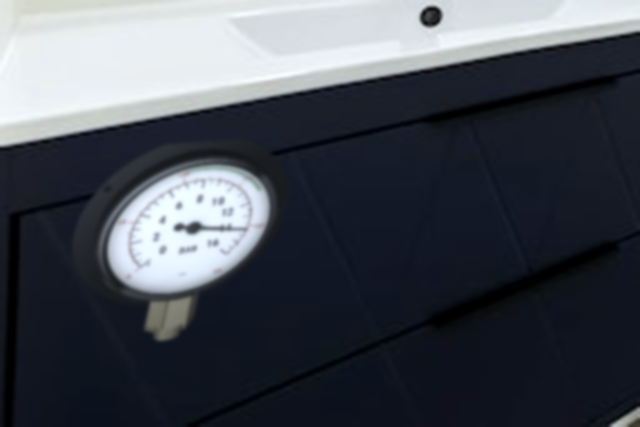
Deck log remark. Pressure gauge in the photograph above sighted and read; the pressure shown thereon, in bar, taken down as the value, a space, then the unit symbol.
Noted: 14 bar
